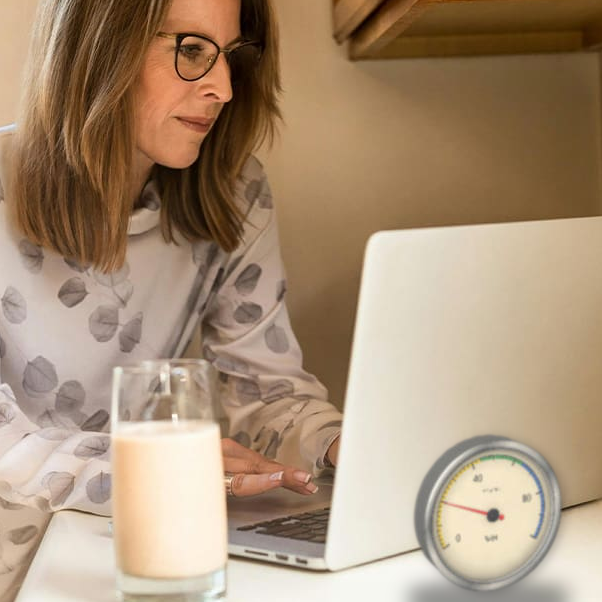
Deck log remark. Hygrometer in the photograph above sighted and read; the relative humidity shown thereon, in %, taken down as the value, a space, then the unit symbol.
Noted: 20 %
